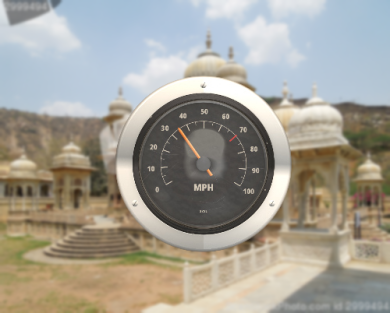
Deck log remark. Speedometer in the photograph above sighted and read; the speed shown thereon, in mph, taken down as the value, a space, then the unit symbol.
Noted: 35 mph
